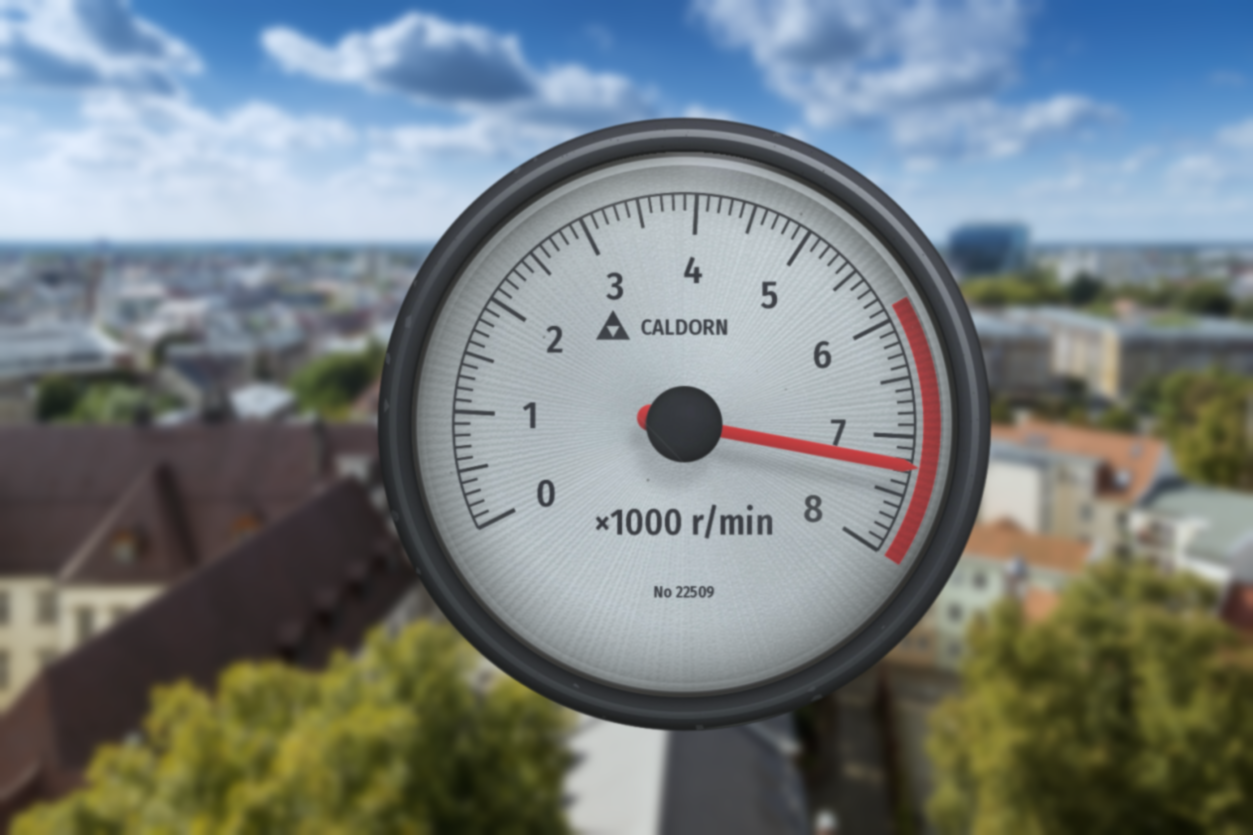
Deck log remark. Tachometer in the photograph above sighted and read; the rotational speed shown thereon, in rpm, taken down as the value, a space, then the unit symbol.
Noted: 7250 rpm
